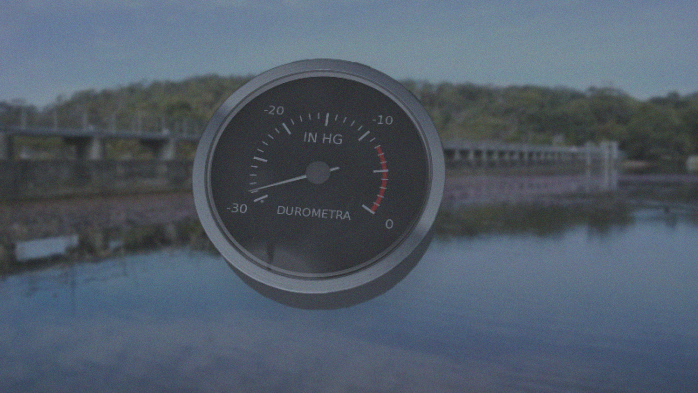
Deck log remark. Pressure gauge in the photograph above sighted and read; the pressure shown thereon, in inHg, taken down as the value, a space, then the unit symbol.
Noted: -29 inHg
